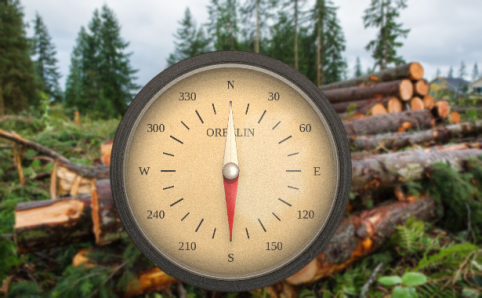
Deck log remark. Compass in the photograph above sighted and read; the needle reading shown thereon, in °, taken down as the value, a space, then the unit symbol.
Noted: 180 °
